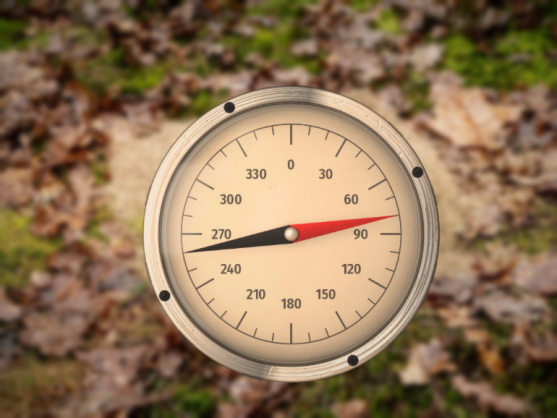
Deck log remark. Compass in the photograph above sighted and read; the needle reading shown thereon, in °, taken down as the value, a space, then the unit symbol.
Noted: 80 °
